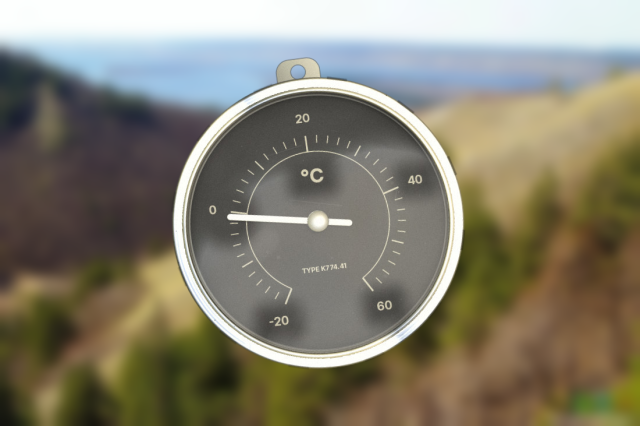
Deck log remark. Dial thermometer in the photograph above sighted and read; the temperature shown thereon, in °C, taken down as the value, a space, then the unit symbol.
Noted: -1 °C
